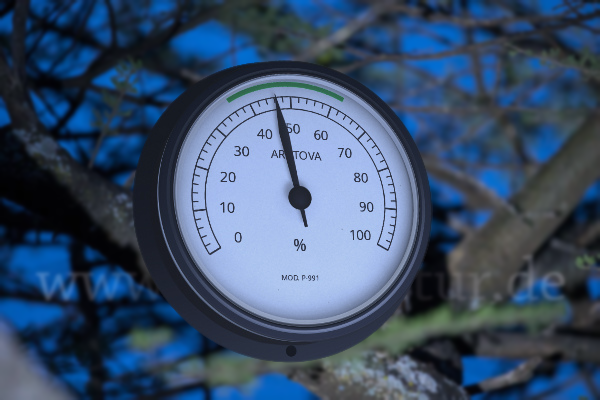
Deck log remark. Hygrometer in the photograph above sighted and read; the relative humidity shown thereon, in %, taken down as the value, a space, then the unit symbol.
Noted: 46 %
